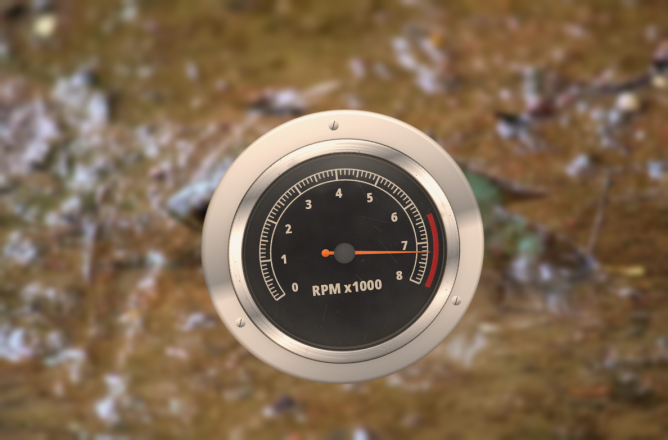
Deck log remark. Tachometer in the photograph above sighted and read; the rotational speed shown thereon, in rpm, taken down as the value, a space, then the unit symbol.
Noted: 7200 rpm
